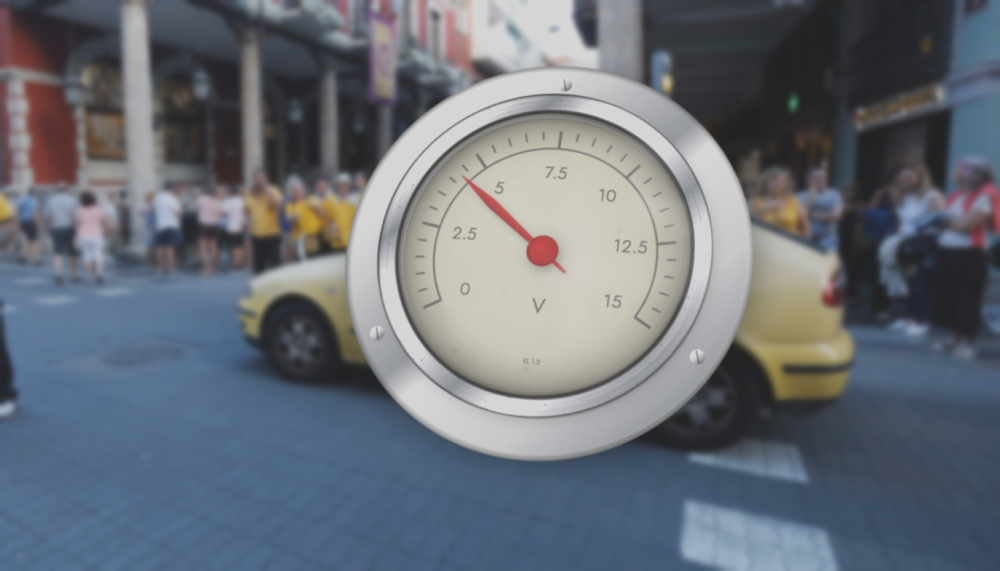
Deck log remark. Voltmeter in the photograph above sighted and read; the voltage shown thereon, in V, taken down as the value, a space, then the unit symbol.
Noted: 4.25 V
